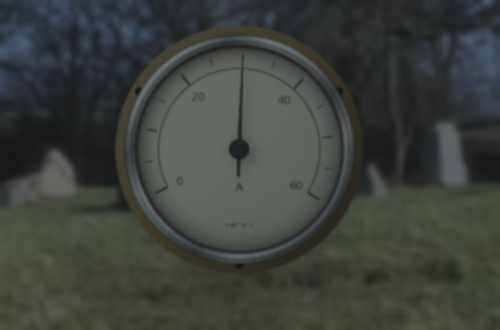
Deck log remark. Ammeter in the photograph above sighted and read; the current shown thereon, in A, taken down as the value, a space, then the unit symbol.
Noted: 30 A
